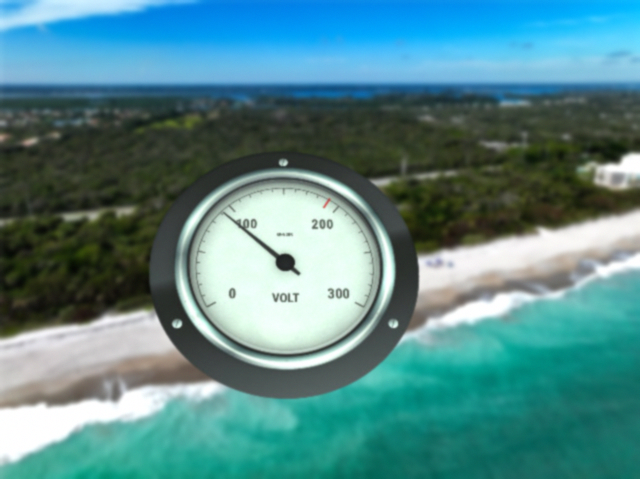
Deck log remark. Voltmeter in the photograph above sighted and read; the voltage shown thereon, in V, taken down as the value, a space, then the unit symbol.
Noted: 90 V
